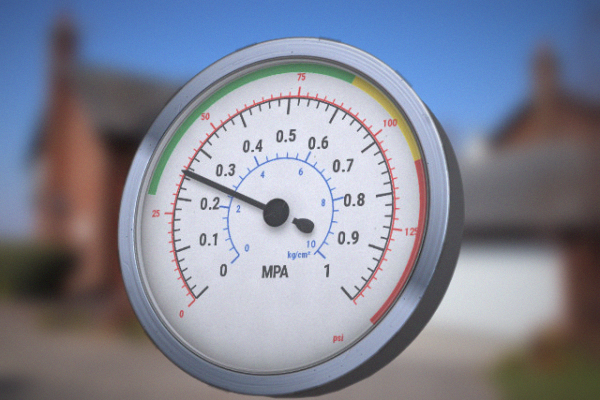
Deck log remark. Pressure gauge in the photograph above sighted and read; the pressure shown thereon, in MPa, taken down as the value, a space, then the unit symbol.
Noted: 0.25 MPa
